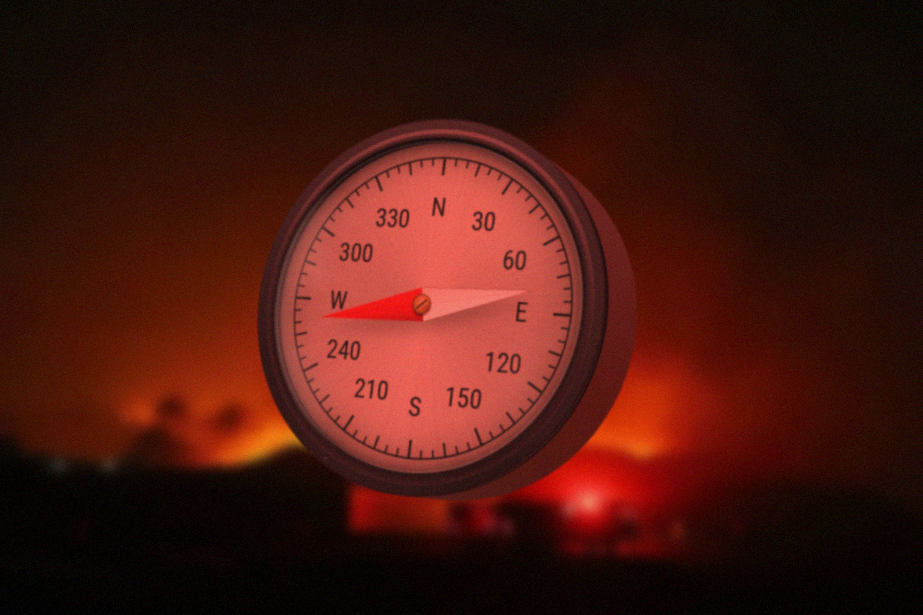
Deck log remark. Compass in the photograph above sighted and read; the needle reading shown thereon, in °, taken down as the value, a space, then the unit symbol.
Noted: 260 °
